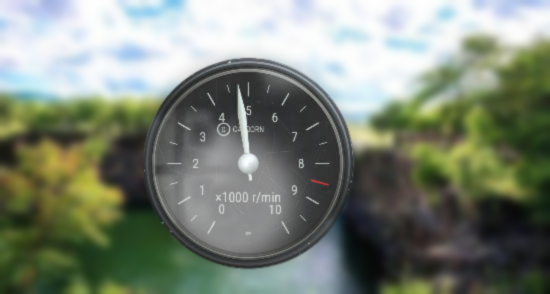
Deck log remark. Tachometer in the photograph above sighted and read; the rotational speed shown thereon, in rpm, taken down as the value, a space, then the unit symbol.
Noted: 4750 rpm
